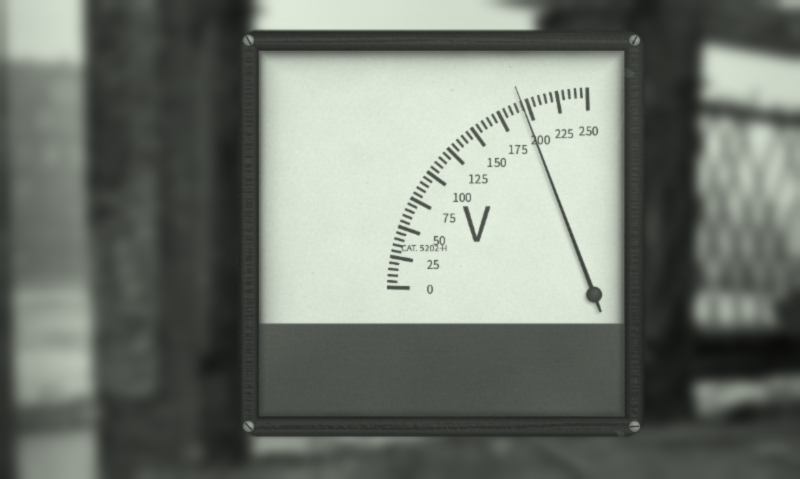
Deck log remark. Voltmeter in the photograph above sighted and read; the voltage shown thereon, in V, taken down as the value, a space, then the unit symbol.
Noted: 195 V
